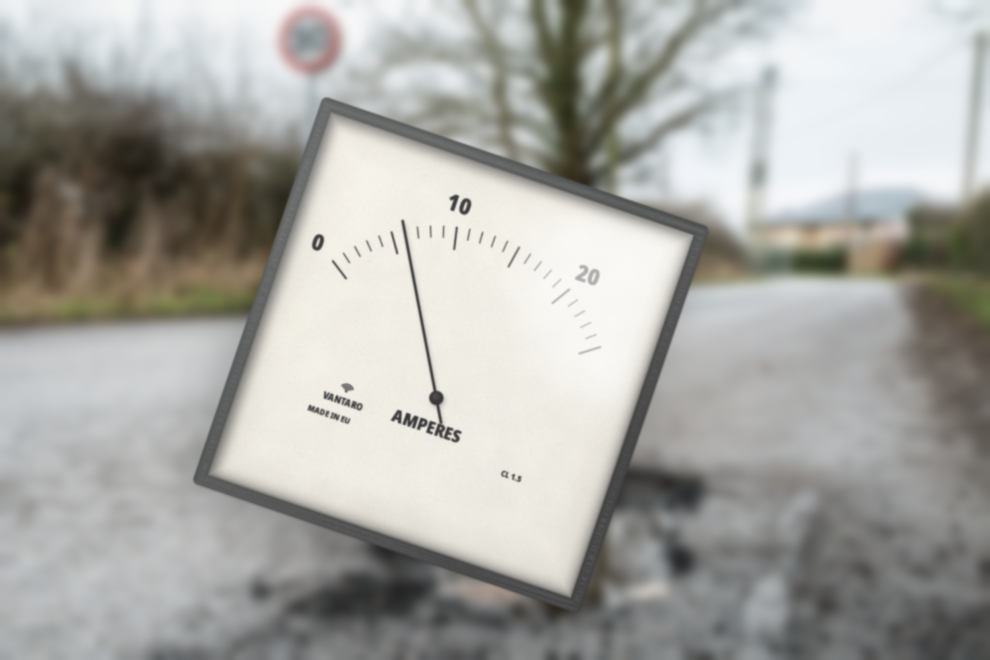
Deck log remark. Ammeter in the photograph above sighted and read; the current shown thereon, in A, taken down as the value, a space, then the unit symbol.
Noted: 6 A
